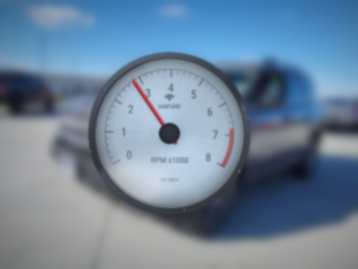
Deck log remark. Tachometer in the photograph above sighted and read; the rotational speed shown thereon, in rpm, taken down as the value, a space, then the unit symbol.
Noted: 2800 rpm
